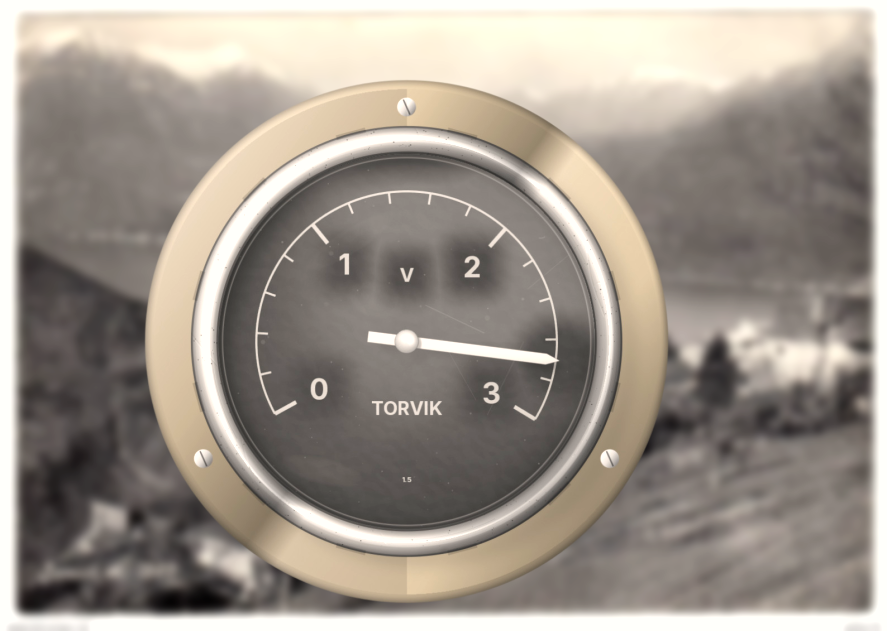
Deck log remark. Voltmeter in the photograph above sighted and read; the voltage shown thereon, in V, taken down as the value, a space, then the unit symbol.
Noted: 2.7 V
